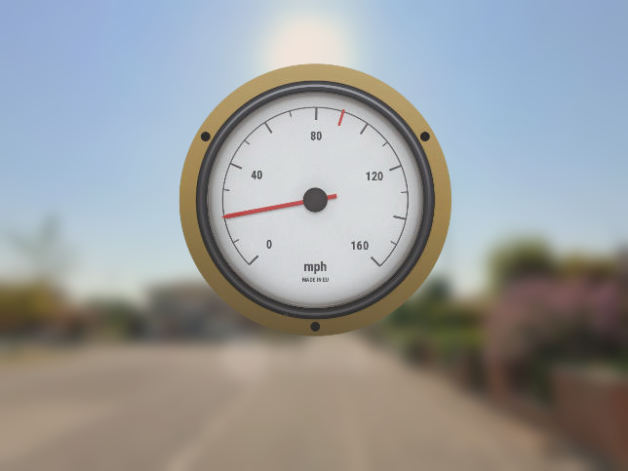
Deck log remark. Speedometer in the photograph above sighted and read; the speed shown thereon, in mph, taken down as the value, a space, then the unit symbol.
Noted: 20 mph
